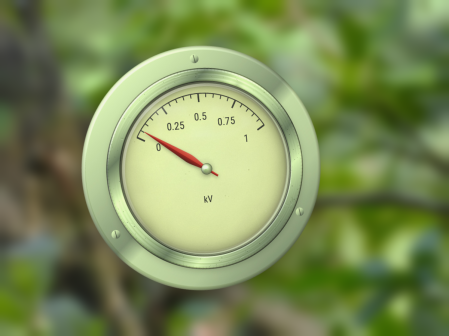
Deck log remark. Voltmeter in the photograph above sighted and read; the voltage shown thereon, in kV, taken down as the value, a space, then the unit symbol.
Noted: 0.05 kV
